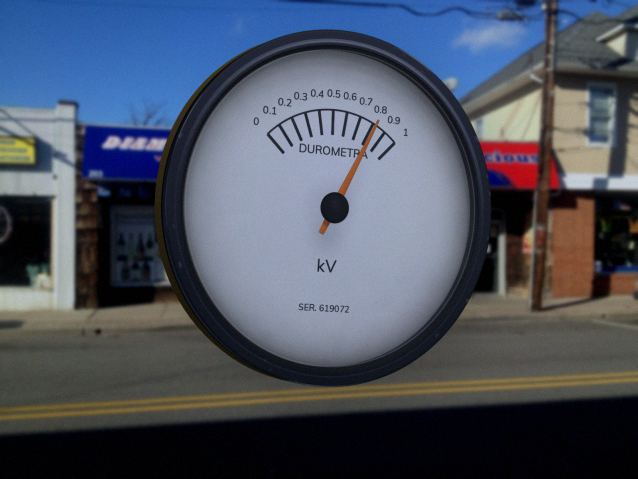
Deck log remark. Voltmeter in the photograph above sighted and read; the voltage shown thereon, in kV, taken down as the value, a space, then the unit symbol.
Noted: 0.8 kV
